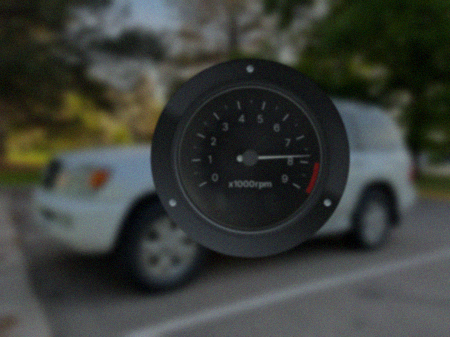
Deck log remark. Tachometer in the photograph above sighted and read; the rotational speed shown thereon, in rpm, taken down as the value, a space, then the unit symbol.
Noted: 7750 rpm
